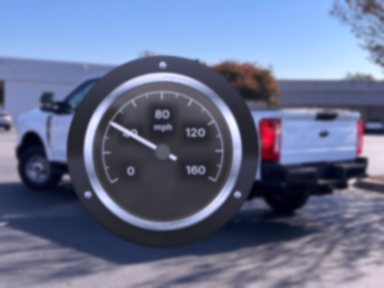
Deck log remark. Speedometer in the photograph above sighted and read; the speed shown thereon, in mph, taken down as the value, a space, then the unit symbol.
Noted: 40 mph
